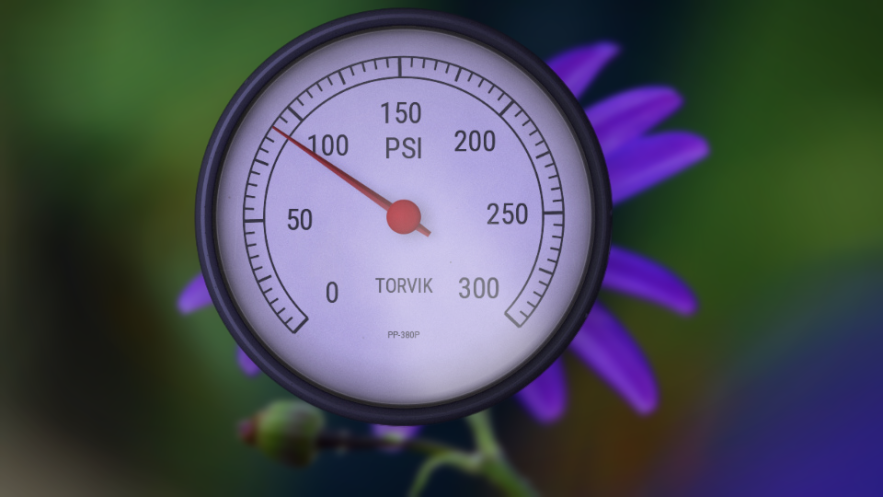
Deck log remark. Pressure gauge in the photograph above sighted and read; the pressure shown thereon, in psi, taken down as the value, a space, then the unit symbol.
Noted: 90 psi
